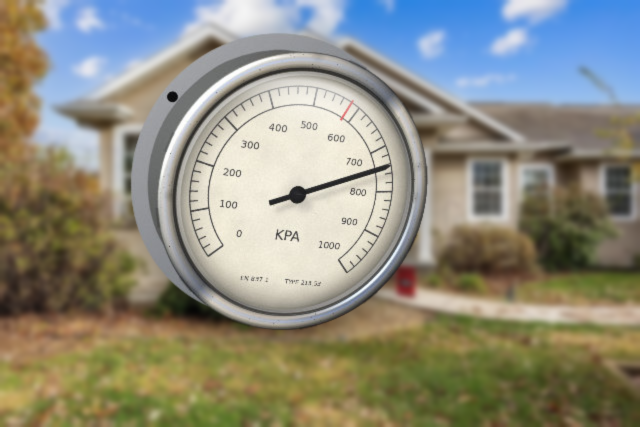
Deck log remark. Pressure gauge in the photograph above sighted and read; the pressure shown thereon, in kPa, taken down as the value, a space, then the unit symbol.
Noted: 740 kPa
